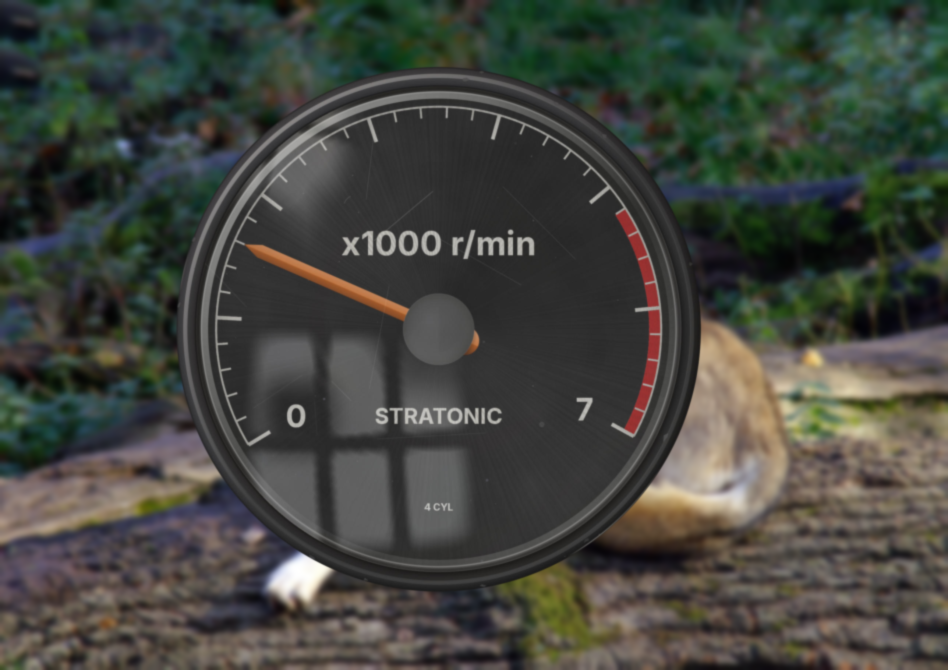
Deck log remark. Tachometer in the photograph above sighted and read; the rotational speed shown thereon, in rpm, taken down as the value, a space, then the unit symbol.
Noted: 1600 rpm
